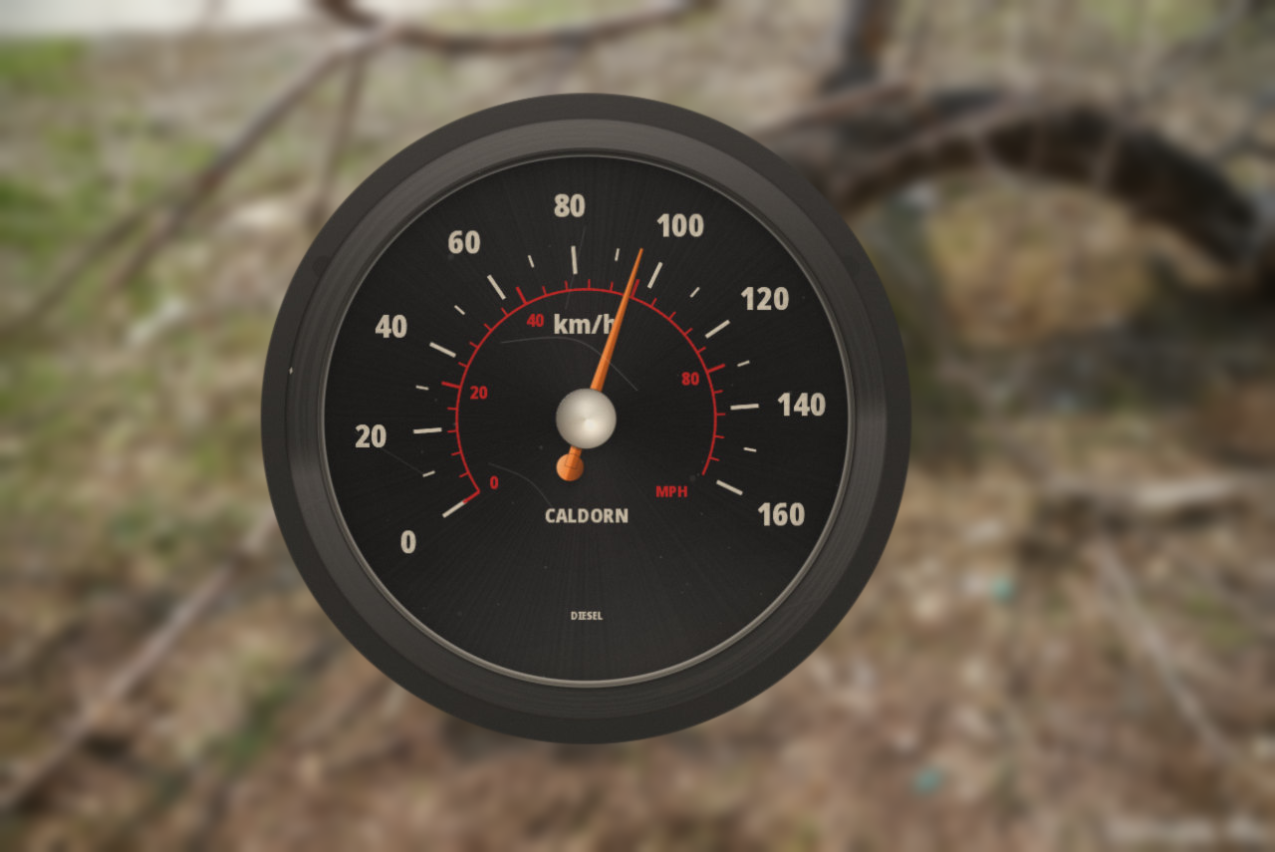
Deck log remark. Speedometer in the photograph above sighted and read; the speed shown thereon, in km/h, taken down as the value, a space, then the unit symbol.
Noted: 95 km/h
